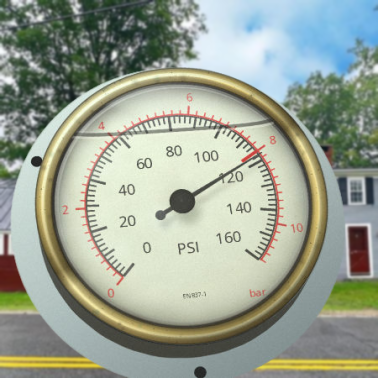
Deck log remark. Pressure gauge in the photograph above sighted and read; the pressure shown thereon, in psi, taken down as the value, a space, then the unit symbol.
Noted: 118 psi
